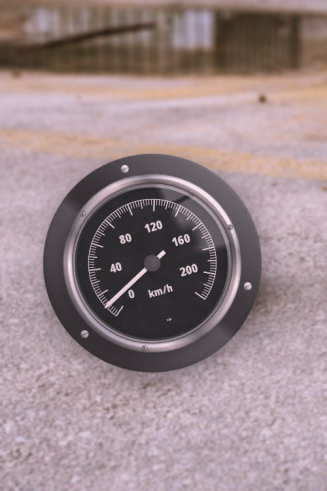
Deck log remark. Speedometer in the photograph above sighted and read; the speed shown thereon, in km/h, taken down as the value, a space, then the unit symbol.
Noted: 10 km/h
